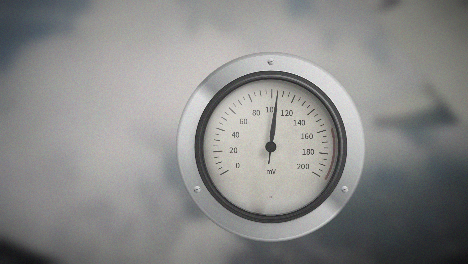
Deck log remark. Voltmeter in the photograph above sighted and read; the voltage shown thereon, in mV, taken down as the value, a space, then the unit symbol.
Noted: 105 mV
